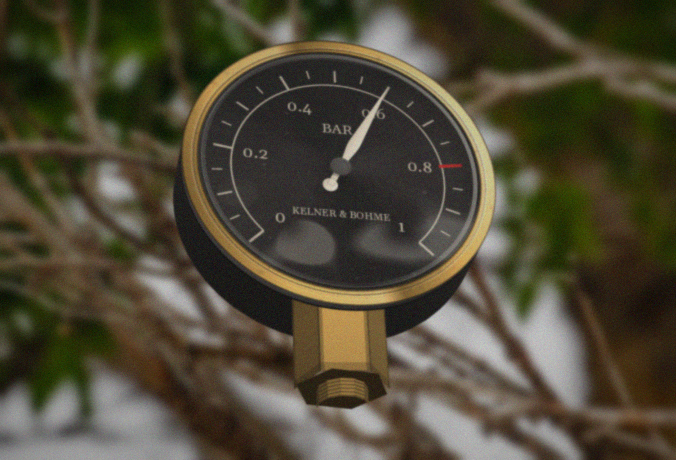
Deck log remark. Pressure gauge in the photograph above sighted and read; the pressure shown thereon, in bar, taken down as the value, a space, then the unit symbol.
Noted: 0.6 bar
